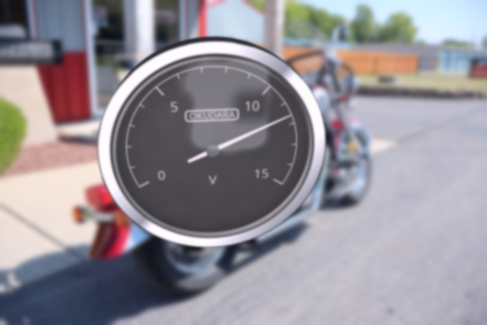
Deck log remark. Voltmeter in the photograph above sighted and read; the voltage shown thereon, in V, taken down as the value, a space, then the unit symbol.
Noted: 11.5 V
